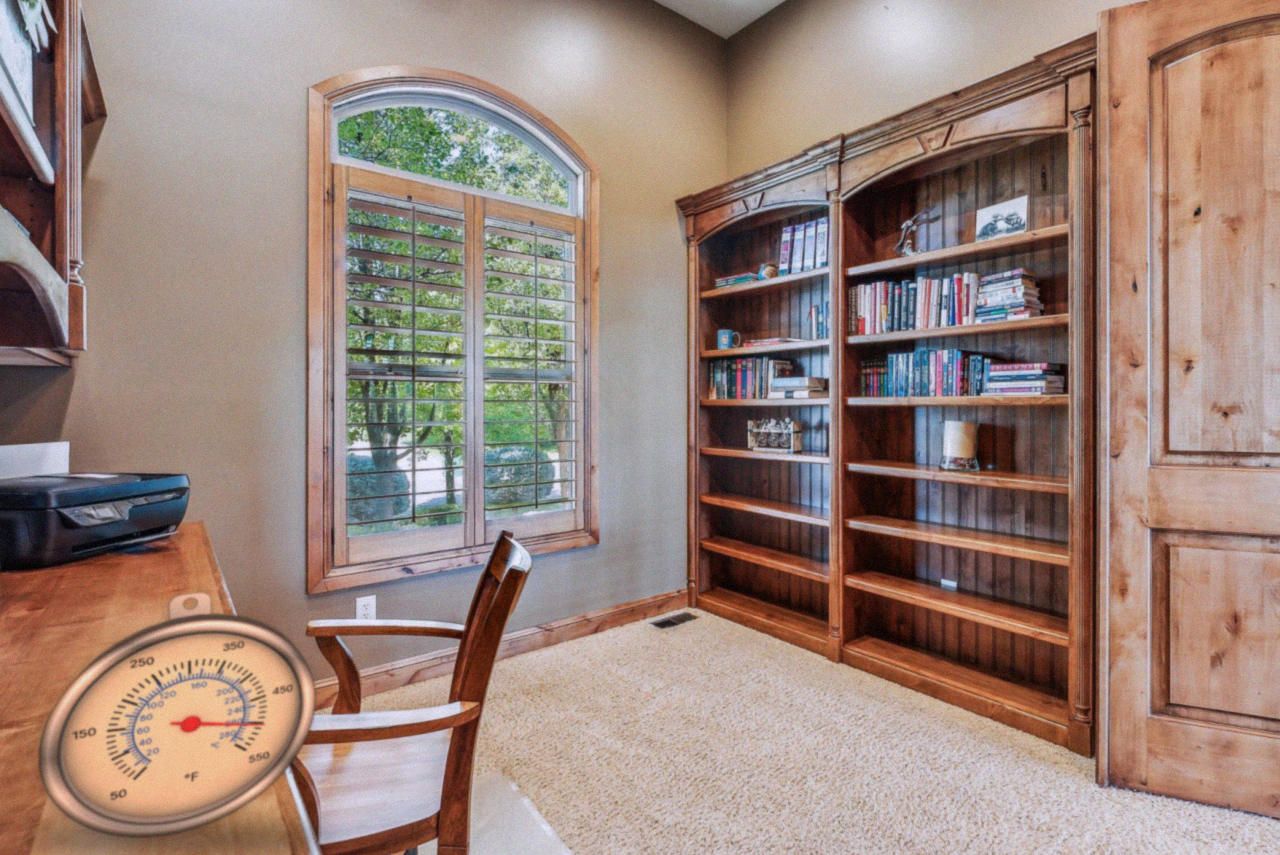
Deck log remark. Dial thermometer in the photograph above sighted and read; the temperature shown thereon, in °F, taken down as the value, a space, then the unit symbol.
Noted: 500 °F
